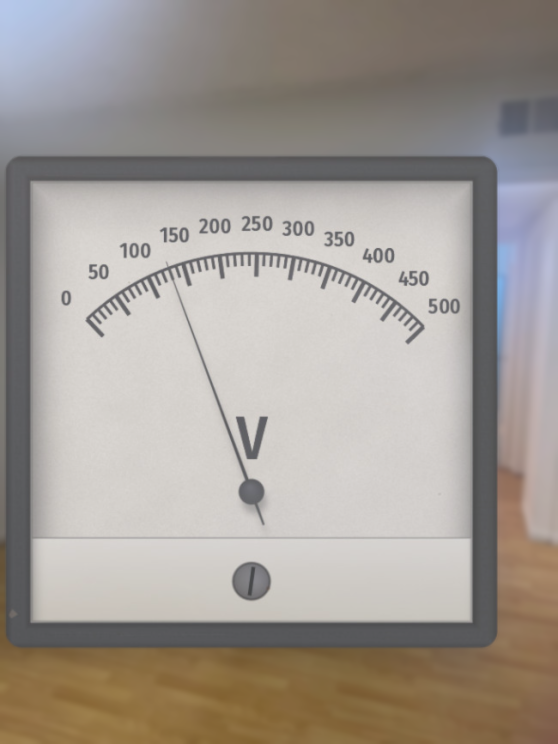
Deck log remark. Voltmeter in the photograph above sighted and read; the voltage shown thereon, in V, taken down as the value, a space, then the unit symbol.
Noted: 130 V
